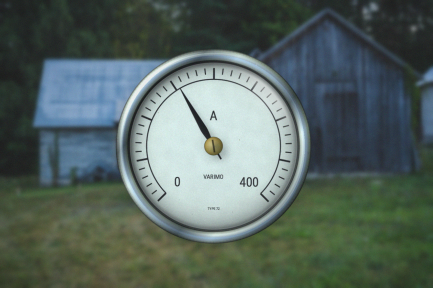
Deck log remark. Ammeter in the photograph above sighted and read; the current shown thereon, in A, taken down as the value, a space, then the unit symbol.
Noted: 155 A
